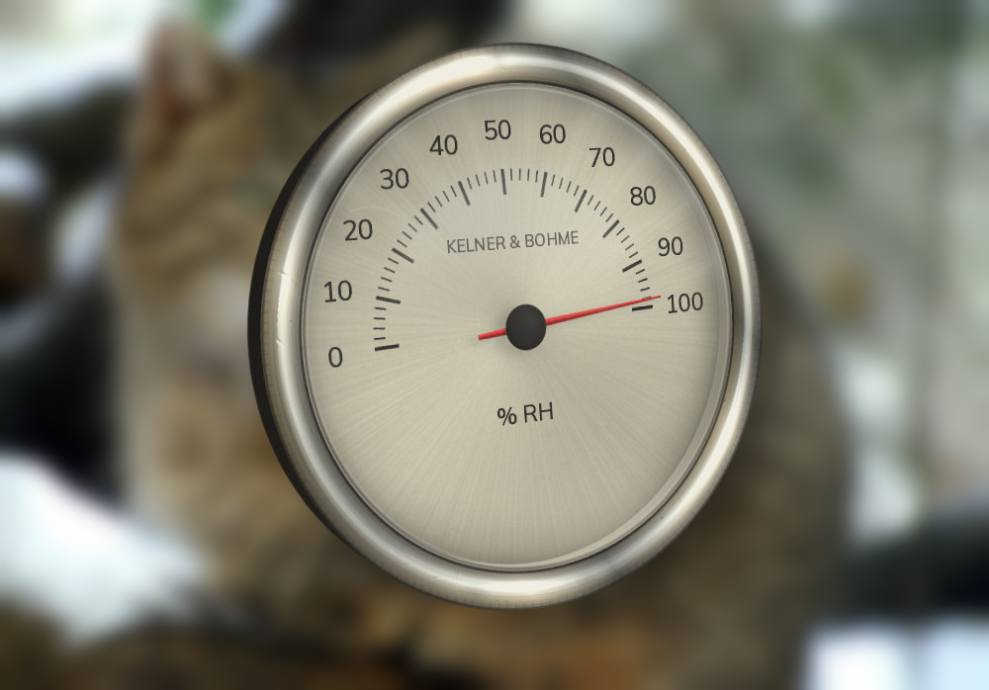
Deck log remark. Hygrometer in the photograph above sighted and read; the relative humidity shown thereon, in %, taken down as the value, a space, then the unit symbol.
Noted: 98 %
